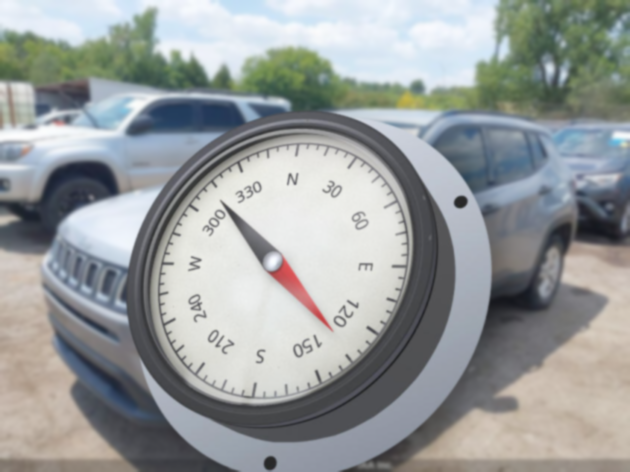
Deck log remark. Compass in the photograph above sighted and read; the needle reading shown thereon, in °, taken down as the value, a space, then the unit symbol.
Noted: 132.5 °
